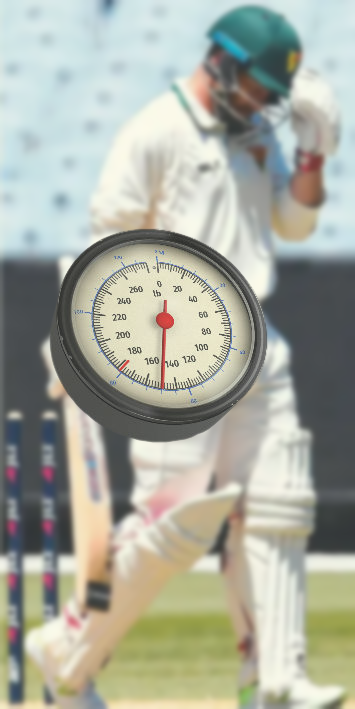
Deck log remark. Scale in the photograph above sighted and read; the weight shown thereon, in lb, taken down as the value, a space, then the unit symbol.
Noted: 150 lb
